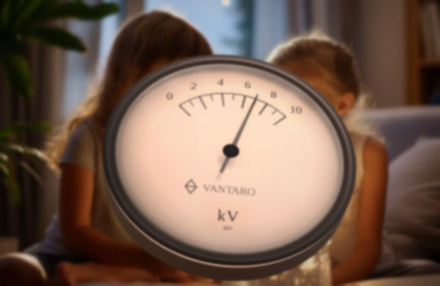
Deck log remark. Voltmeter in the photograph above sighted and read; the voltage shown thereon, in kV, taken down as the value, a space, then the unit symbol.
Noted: 7 kV
